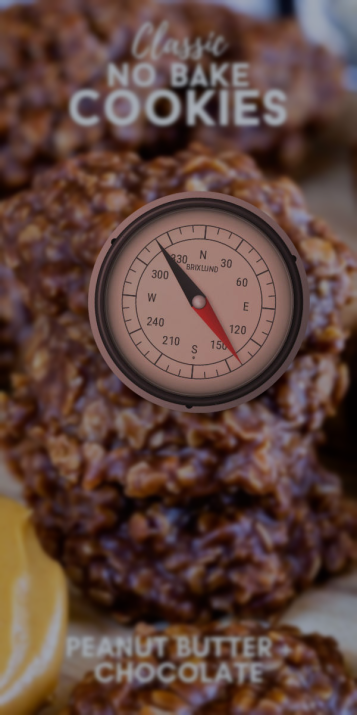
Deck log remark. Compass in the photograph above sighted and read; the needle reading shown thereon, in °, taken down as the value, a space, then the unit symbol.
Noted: 140 °
